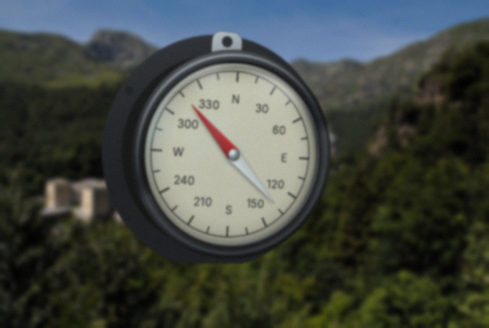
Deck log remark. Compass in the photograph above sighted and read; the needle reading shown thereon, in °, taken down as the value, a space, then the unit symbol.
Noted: 315 °
